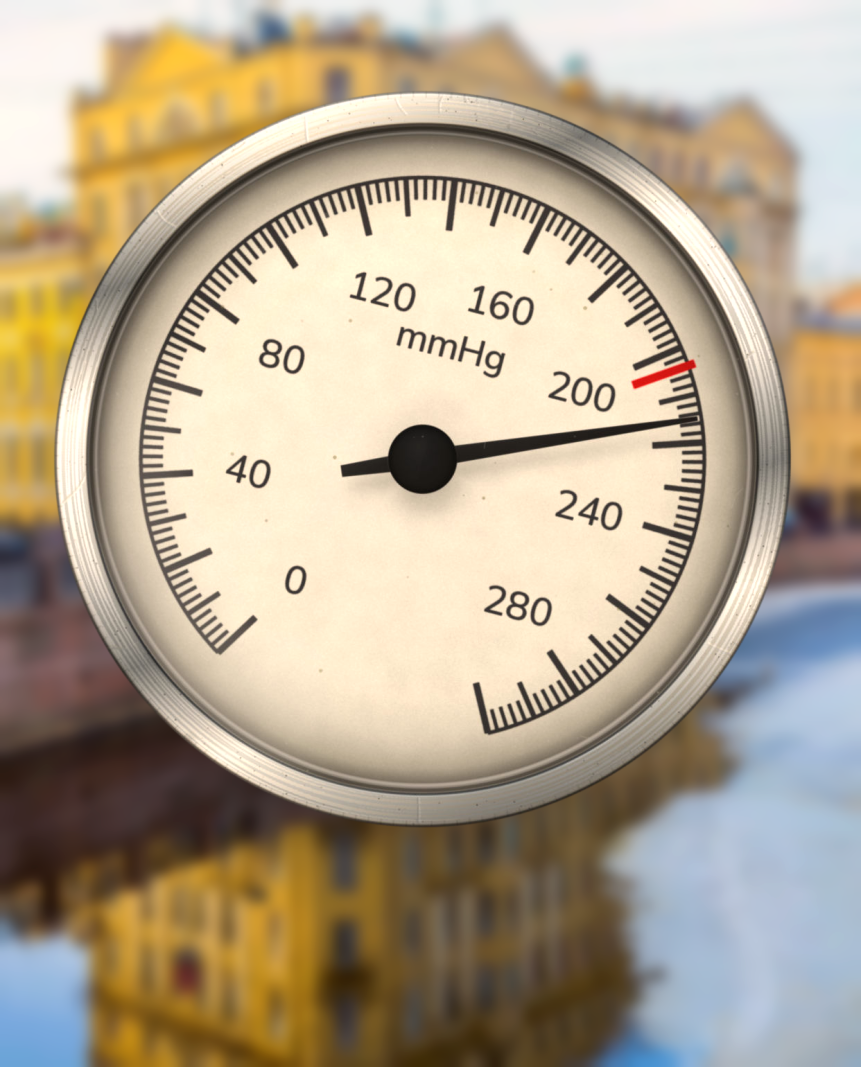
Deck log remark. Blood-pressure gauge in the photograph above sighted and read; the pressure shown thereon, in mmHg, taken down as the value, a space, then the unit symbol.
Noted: 215 mmHg
